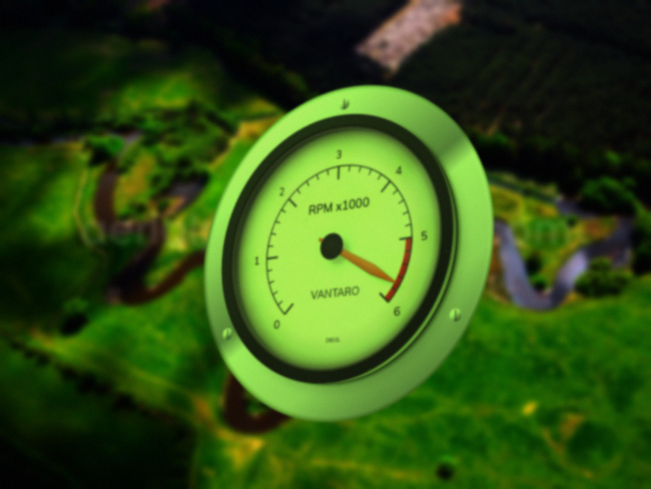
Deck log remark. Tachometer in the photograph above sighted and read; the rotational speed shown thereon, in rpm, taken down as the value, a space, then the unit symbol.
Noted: 5700 rpm
